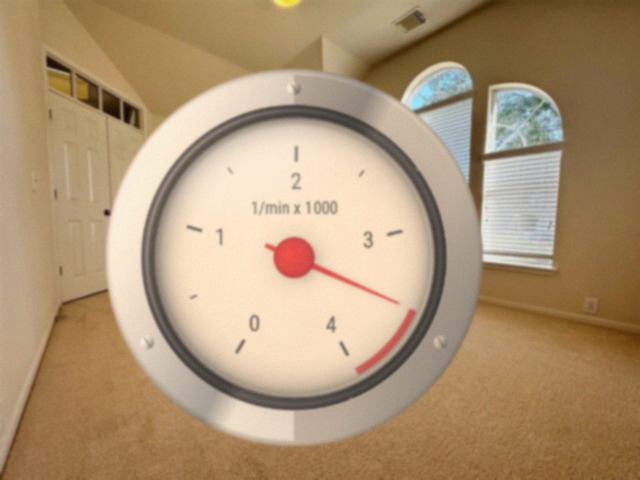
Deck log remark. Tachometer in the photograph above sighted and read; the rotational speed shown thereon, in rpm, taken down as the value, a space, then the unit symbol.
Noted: 3500 rpm
